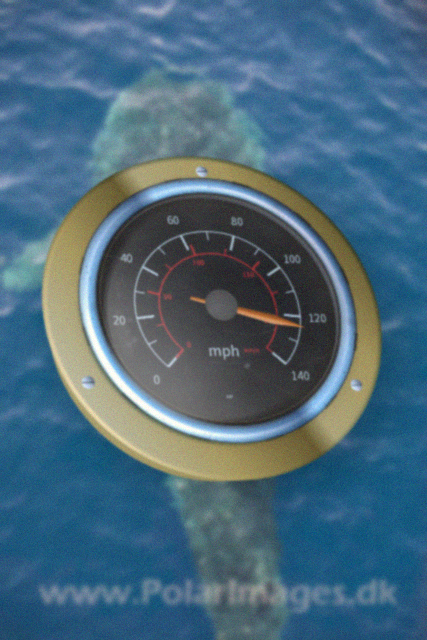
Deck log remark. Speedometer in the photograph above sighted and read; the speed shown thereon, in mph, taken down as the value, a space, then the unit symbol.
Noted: 125 mph
